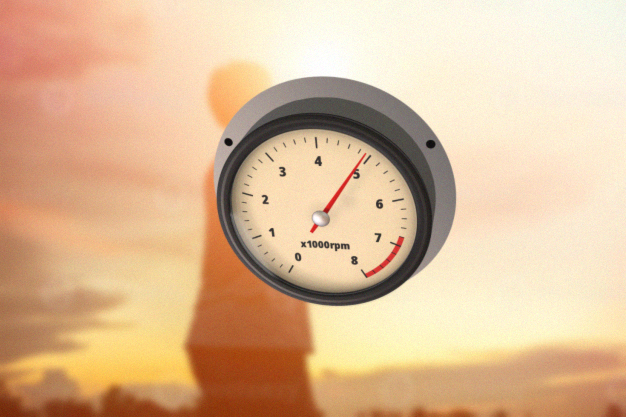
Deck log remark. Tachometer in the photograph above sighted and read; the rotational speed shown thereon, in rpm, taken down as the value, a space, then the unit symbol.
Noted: 4900 rpm
